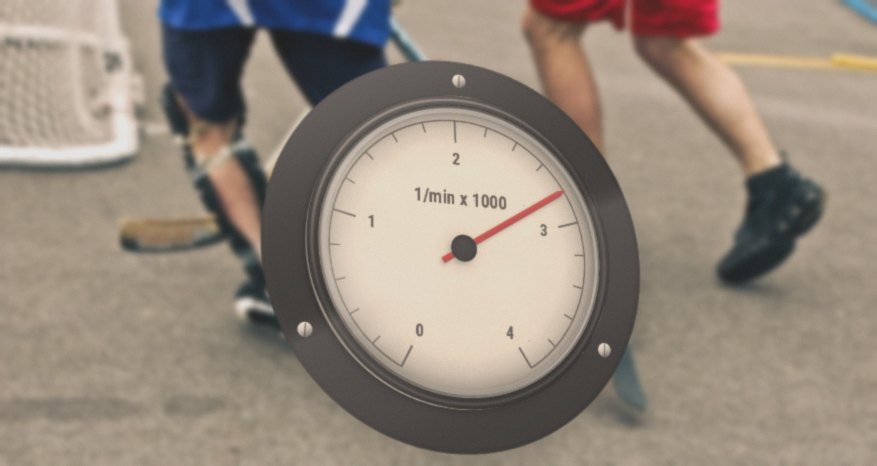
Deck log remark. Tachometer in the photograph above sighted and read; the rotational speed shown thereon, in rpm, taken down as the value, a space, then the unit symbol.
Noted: 2800 rpm
